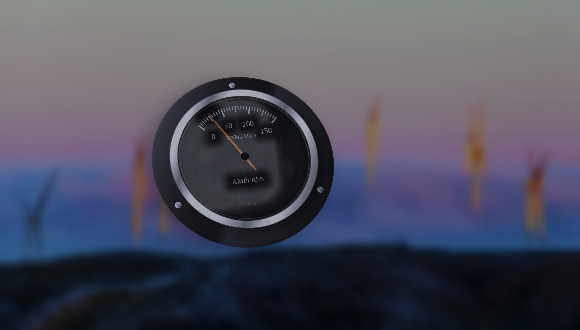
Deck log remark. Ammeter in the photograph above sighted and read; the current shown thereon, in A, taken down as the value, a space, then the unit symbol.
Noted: 25 A
